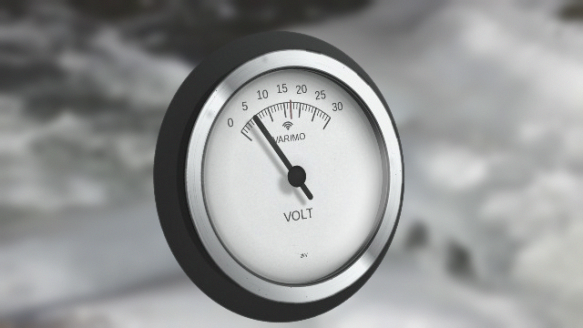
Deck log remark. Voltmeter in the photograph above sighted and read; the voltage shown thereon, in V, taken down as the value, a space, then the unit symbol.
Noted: 5 V
